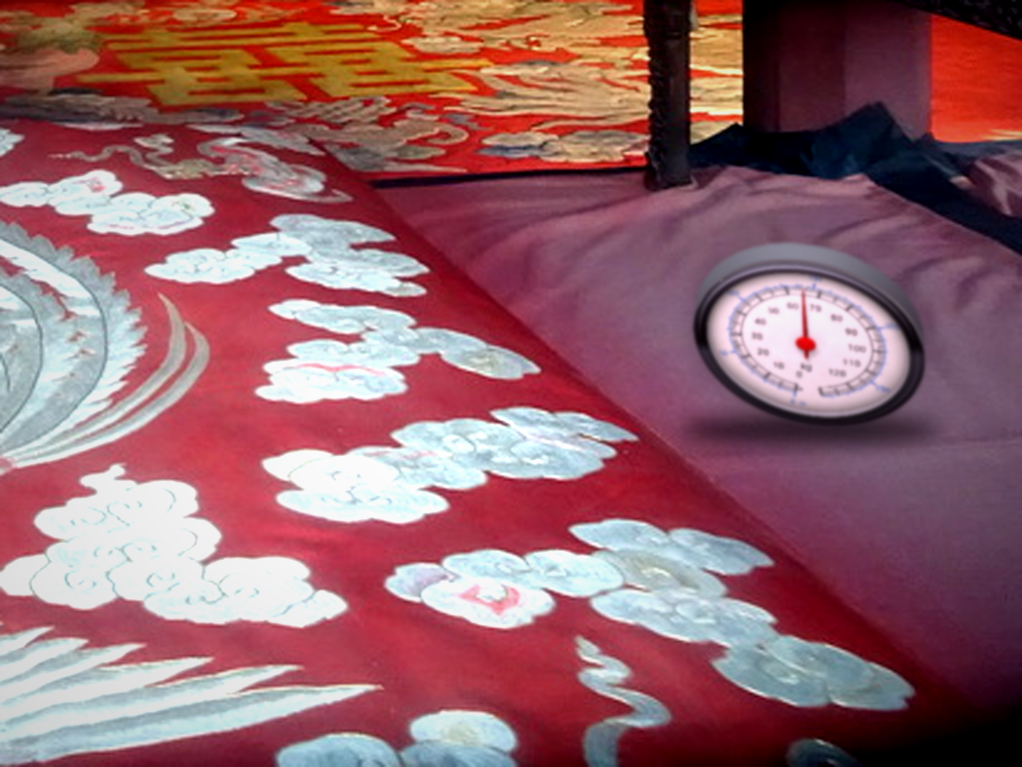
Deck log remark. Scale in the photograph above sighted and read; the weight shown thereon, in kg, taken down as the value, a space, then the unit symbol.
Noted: 65 kg
